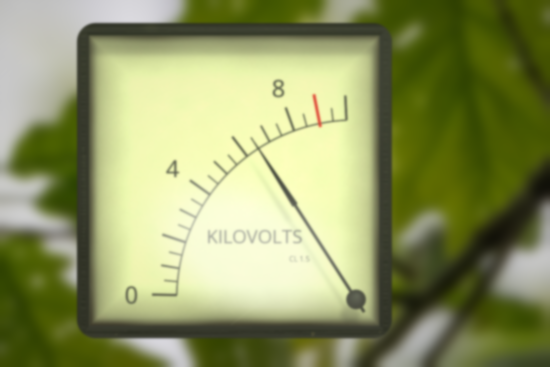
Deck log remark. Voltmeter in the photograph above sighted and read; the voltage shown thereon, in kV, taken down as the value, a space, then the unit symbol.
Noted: 6.5 kV
